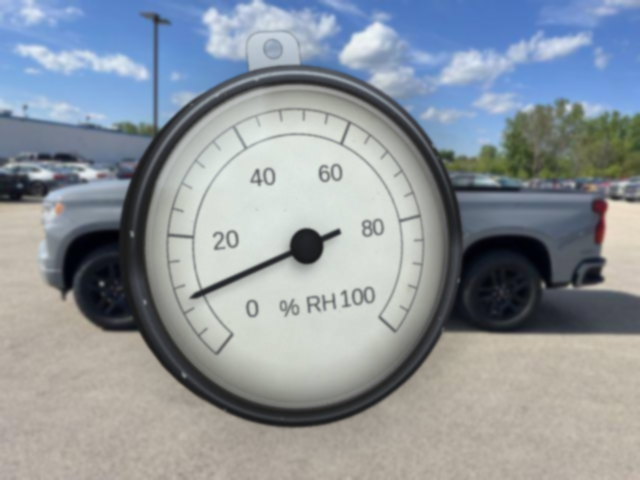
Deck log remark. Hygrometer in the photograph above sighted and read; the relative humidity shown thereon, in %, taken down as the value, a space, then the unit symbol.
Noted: 10 %
